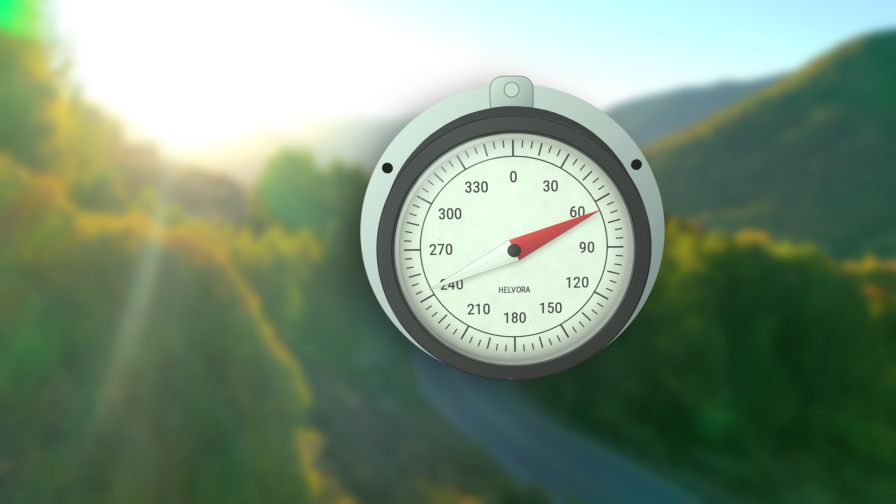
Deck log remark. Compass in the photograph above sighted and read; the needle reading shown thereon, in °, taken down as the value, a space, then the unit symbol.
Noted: 65 °
